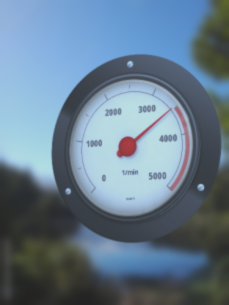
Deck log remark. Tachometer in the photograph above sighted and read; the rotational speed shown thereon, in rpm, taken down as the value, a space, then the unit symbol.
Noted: 3500 rpm
